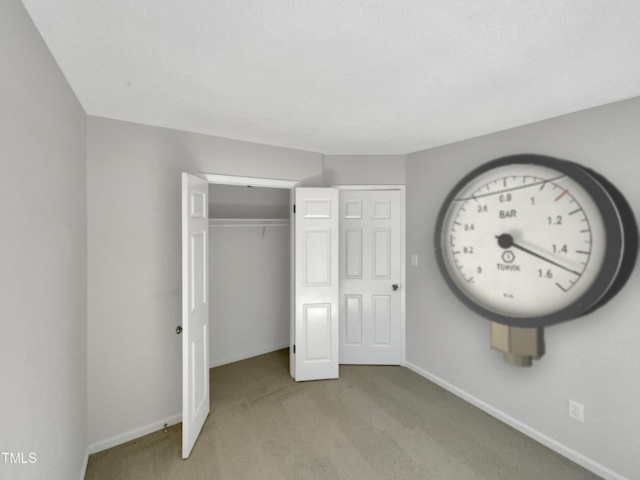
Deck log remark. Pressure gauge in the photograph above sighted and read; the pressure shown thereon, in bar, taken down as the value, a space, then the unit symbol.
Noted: 1.5 bar
